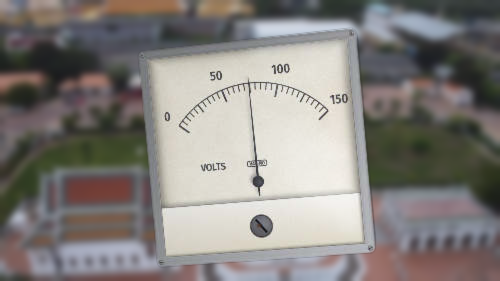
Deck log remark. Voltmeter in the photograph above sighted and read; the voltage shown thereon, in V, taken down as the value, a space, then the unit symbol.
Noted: 75 V
